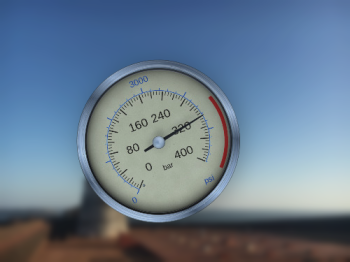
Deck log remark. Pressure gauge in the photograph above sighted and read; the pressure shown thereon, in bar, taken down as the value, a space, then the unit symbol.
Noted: 320 bar
